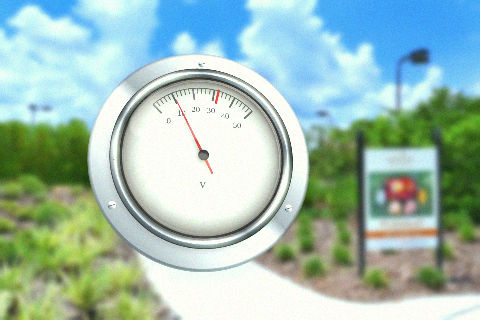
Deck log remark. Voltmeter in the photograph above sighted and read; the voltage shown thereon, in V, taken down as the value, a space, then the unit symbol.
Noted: 10 V
